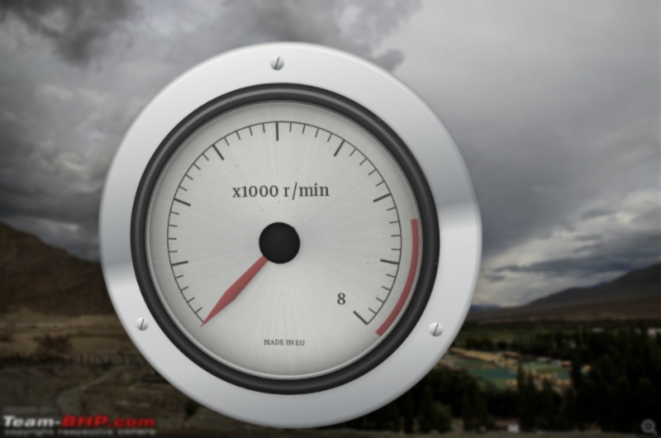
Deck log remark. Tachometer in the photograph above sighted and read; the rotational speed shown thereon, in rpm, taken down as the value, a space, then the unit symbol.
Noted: 0 rpm
